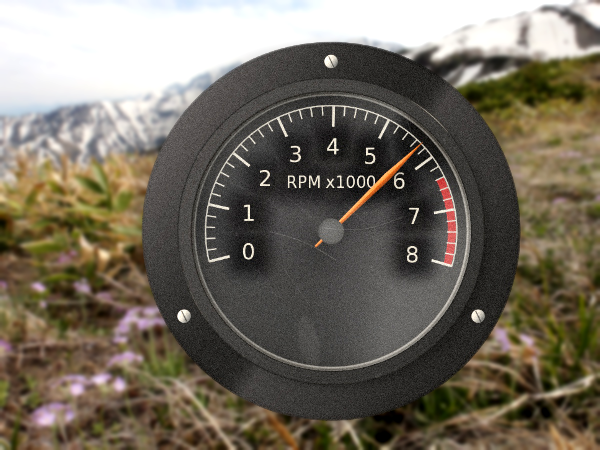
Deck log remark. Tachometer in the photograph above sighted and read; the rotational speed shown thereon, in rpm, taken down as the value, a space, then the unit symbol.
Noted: 5700 rpm
